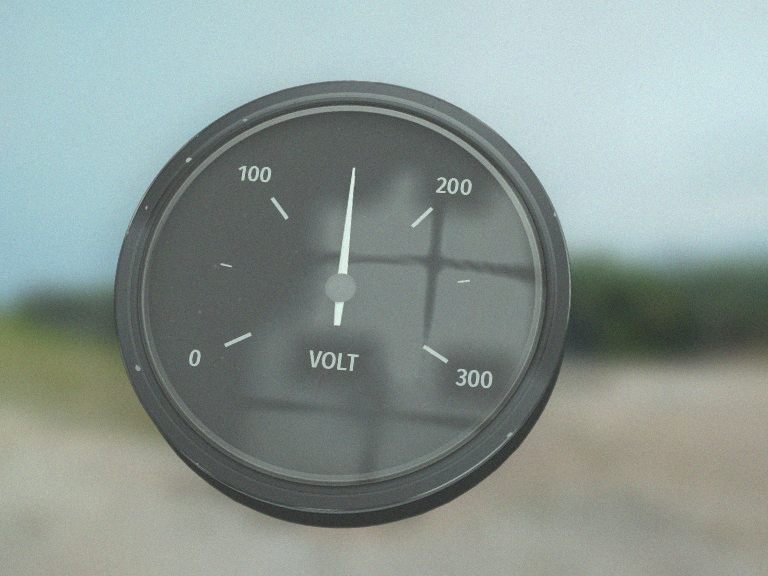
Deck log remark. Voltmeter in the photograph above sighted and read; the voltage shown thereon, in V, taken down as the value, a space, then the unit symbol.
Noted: 150 V
